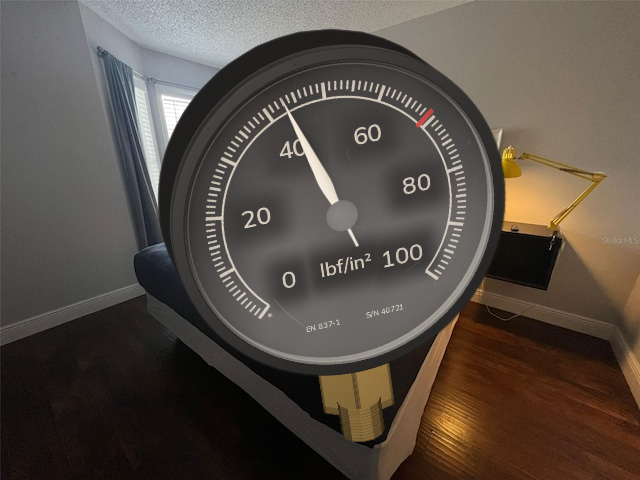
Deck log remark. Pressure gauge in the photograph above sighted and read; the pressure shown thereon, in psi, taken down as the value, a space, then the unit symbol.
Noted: 43 psi
